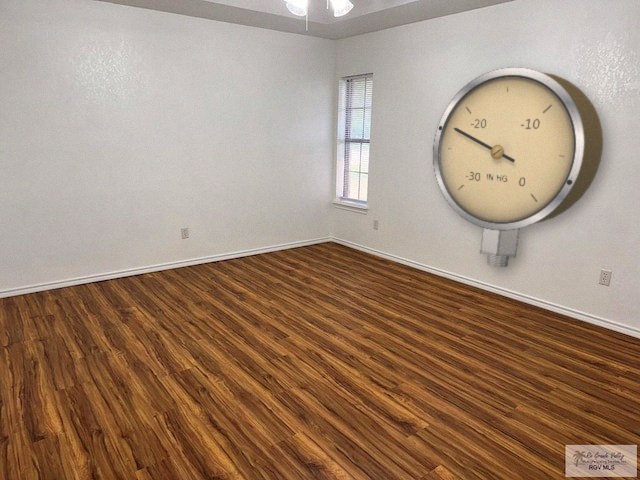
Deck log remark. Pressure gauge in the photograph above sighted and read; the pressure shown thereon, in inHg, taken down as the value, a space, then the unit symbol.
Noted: -22.5 inHg
